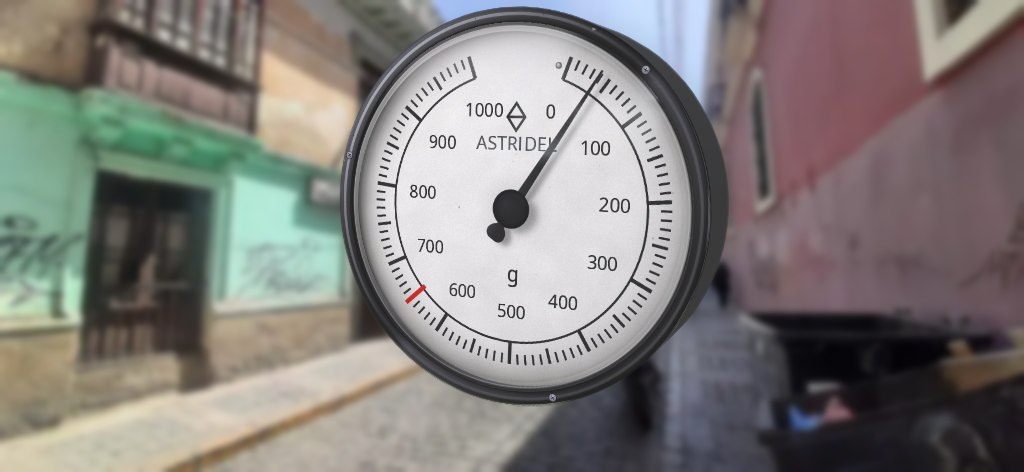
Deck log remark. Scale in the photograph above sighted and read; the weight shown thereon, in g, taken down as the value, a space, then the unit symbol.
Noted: 40 g
